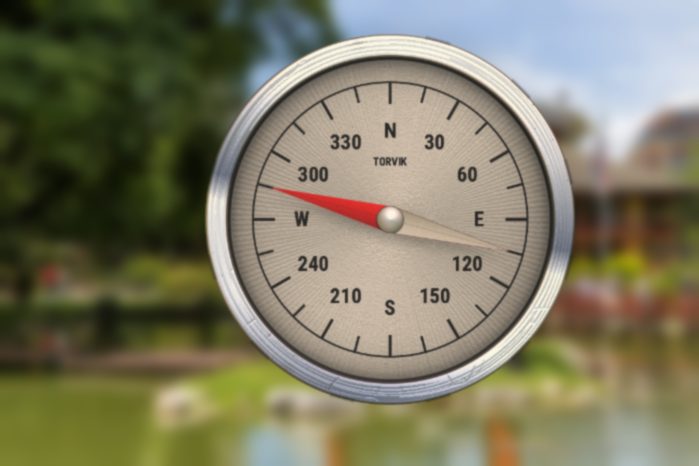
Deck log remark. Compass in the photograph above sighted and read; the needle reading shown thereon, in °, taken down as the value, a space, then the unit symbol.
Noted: 285 °
